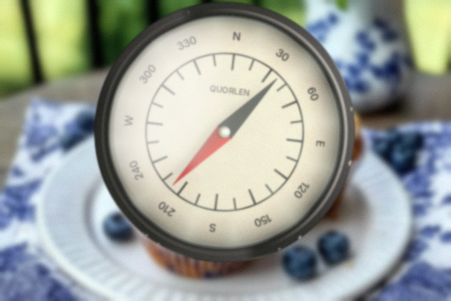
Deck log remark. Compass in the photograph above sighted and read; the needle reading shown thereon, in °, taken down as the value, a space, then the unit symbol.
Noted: 217.5 °
